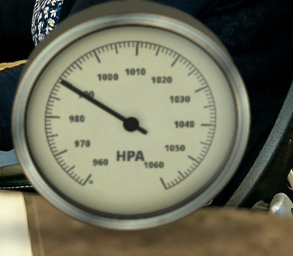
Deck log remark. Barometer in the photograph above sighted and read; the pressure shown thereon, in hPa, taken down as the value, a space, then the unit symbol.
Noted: 990 hPa
